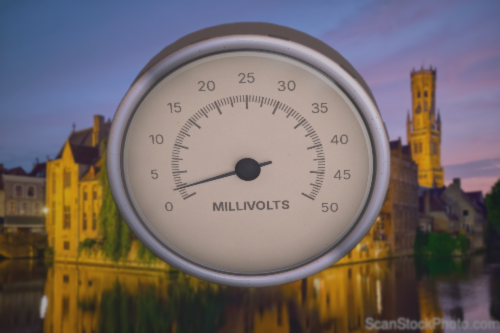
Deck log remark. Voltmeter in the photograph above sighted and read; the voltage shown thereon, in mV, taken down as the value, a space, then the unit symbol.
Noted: 2.5 mV
